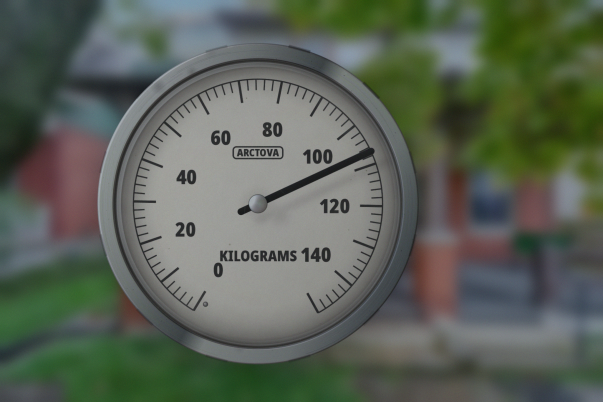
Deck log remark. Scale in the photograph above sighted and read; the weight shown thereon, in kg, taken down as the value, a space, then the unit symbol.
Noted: 107 kg
